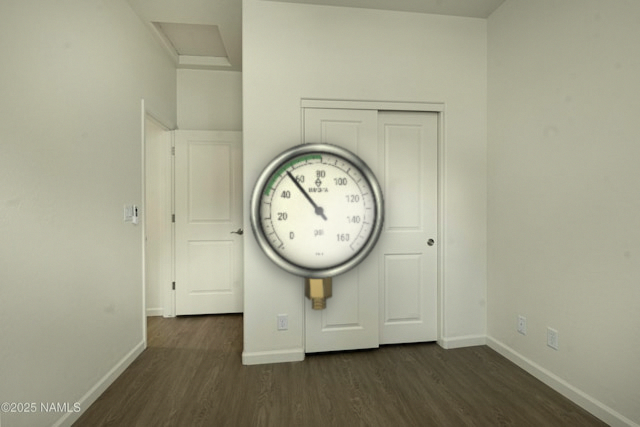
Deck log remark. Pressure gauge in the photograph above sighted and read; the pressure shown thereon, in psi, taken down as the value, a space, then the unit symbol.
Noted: 55 psi
